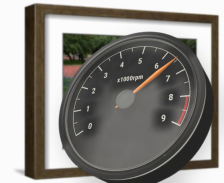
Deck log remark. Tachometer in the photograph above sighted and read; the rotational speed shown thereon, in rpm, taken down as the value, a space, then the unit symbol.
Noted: 6500 rpm
